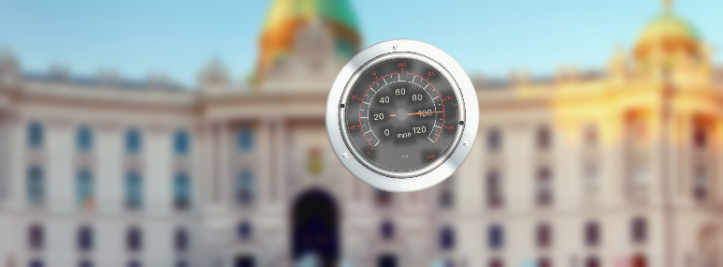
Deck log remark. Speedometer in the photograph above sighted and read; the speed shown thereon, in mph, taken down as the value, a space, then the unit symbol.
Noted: 100 mph
